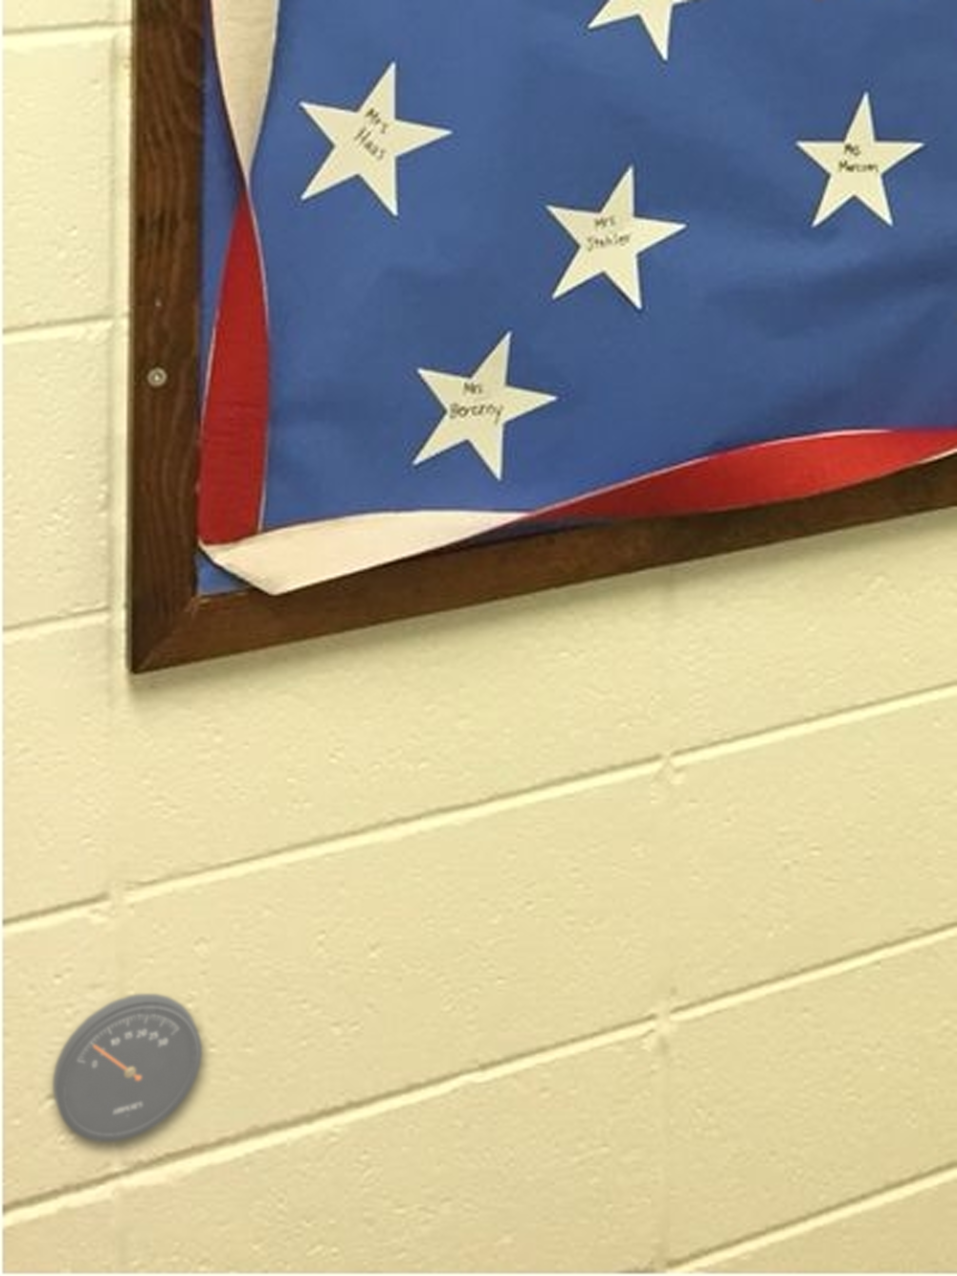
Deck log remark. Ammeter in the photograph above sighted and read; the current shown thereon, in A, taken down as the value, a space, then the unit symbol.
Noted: 5 A
